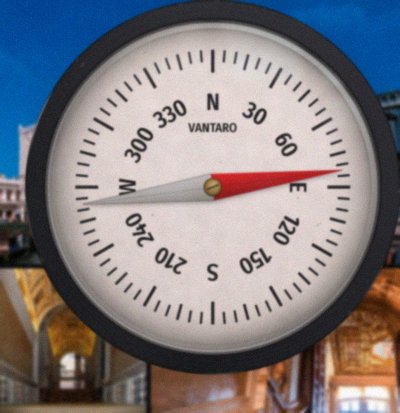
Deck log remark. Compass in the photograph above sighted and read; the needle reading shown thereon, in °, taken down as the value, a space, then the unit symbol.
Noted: 82.5 °
